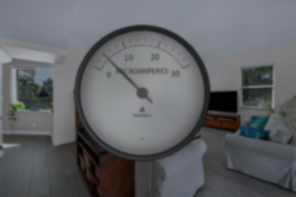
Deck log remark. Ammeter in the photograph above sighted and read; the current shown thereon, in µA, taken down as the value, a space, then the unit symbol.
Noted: 4 µA
